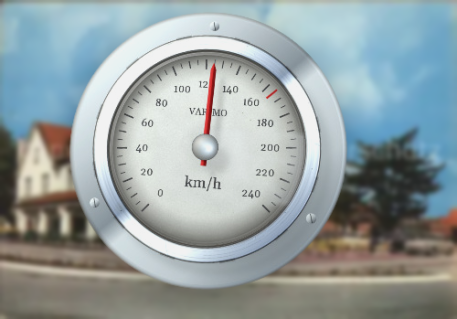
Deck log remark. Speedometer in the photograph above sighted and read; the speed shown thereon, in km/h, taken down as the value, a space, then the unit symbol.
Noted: 125 km/h
